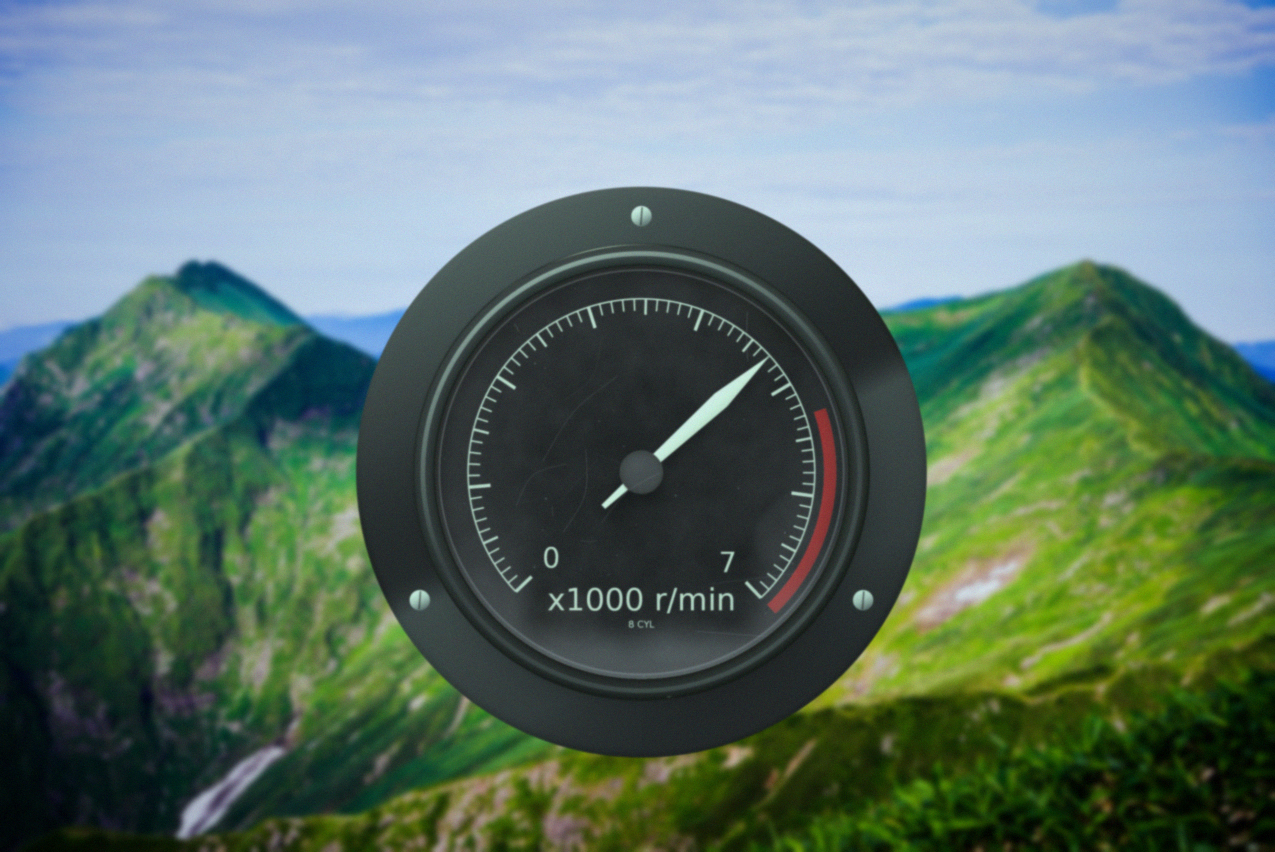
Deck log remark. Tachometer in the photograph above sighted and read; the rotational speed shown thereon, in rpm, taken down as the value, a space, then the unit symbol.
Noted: 4700 rpm
